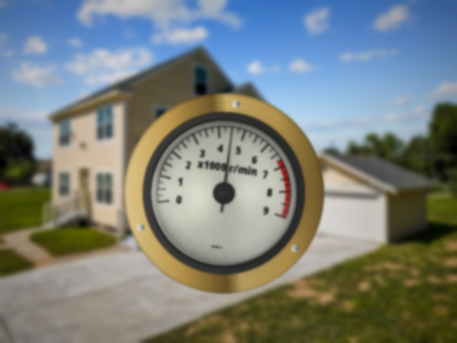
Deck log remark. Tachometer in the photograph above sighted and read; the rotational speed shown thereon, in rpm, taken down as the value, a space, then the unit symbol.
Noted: 4500 rpm
